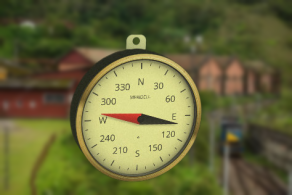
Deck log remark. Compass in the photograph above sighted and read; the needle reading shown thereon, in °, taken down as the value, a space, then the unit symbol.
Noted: 280 °
